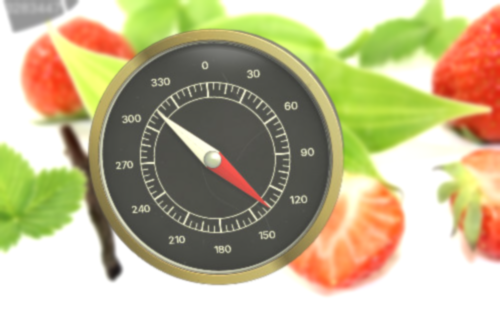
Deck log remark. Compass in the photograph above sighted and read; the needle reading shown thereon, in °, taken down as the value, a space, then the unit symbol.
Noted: 135 °
